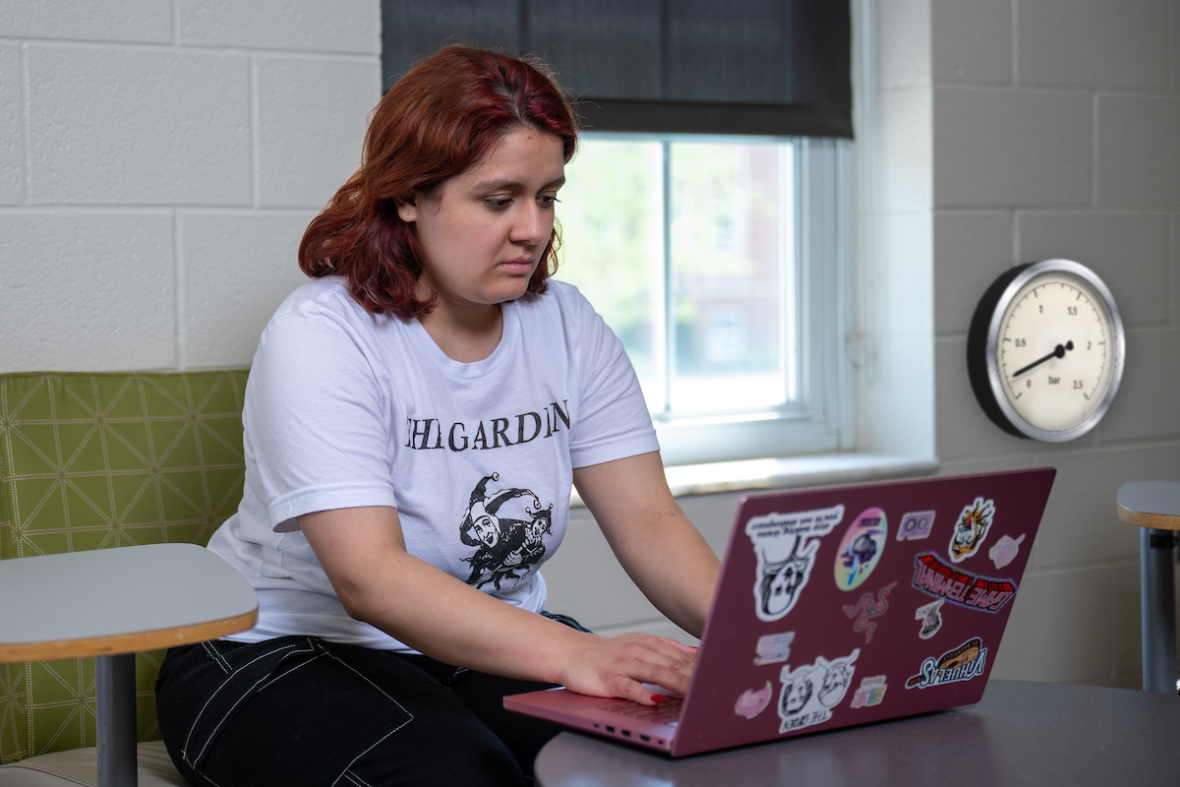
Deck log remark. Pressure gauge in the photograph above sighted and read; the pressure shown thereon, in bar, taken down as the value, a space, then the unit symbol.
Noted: 0.2 bar
